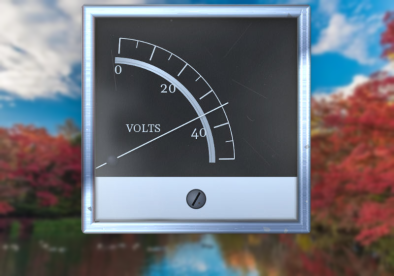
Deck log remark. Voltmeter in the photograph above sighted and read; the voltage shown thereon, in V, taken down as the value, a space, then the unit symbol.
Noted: 35 V
